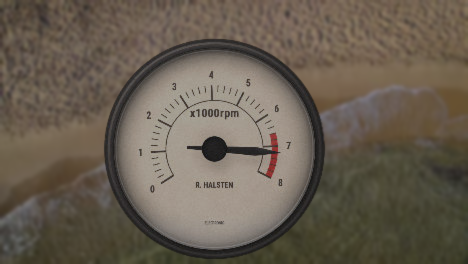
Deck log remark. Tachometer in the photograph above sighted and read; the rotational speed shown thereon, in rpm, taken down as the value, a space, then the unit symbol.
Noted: 7200 rpm
